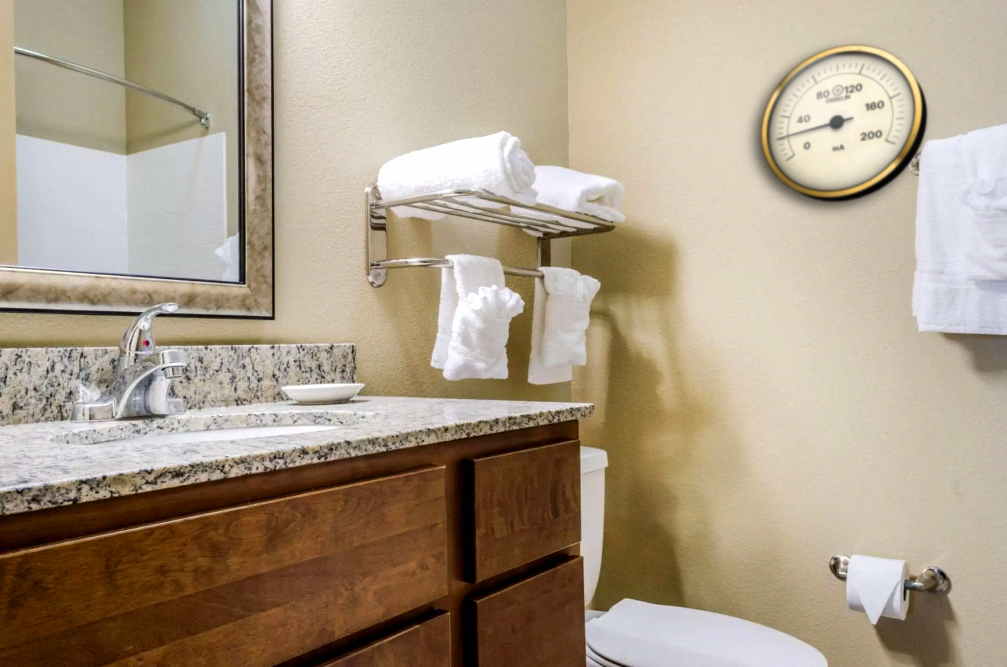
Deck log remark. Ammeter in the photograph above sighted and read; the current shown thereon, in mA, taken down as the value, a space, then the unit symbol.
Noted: 20 mA
